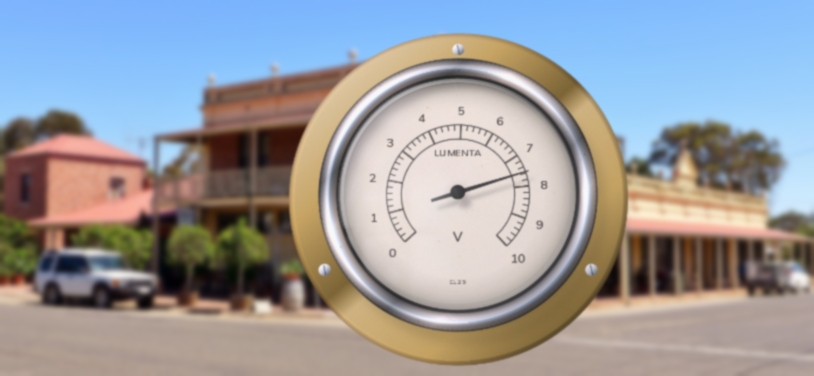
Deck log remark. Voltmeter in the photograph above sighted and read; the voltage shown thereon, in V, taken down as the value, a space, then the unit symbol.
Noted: 7.6 V
